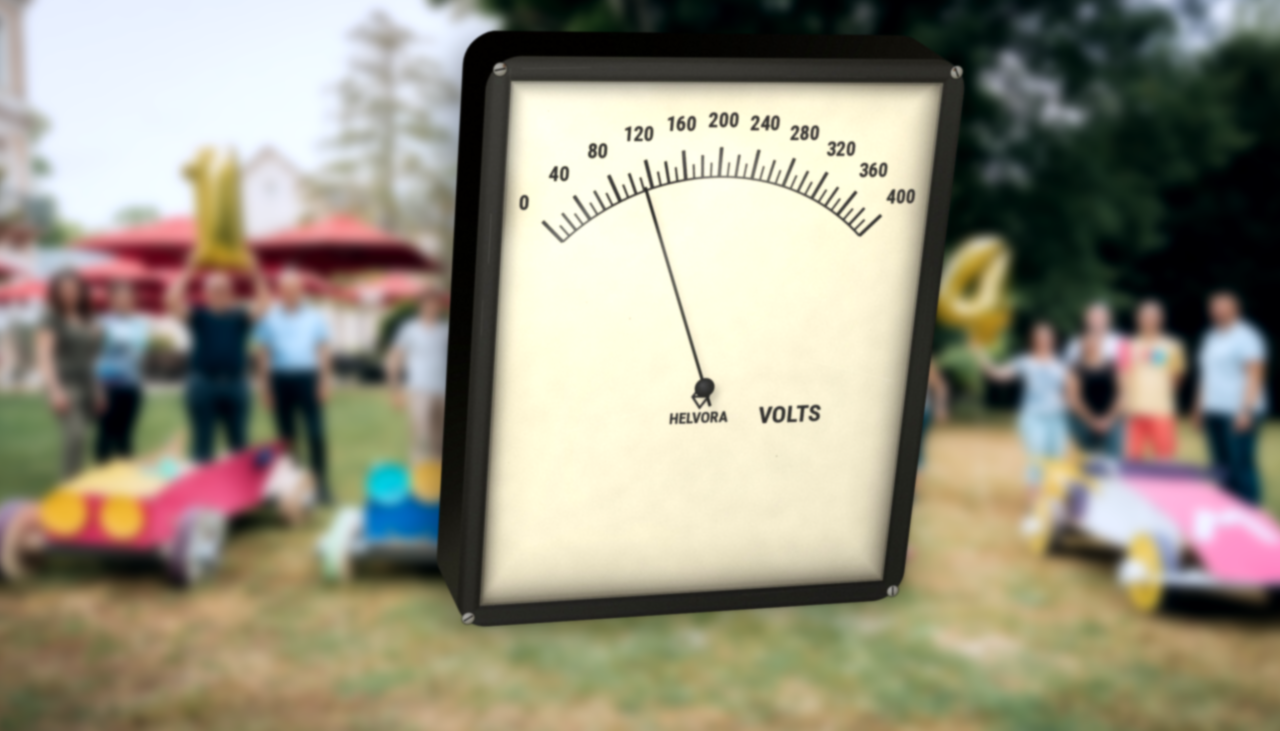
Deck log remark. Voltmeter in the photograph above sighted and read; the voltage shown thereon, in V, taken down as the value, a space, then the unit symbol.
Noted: 110 V
